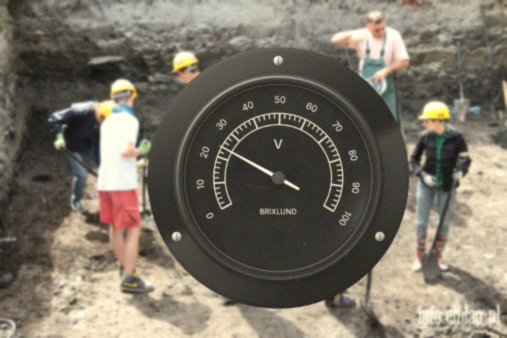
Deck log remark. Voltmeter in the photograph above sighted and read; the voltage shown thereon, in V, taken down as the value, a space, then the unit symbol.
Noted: 24 V
